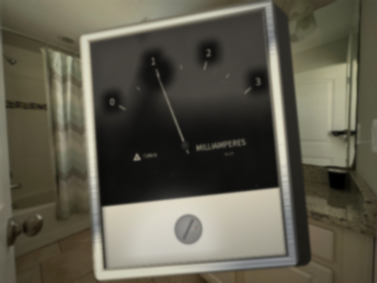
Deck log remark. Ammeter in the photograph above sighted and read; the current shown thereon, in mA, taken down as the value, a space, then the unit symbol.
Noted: 1 mA
